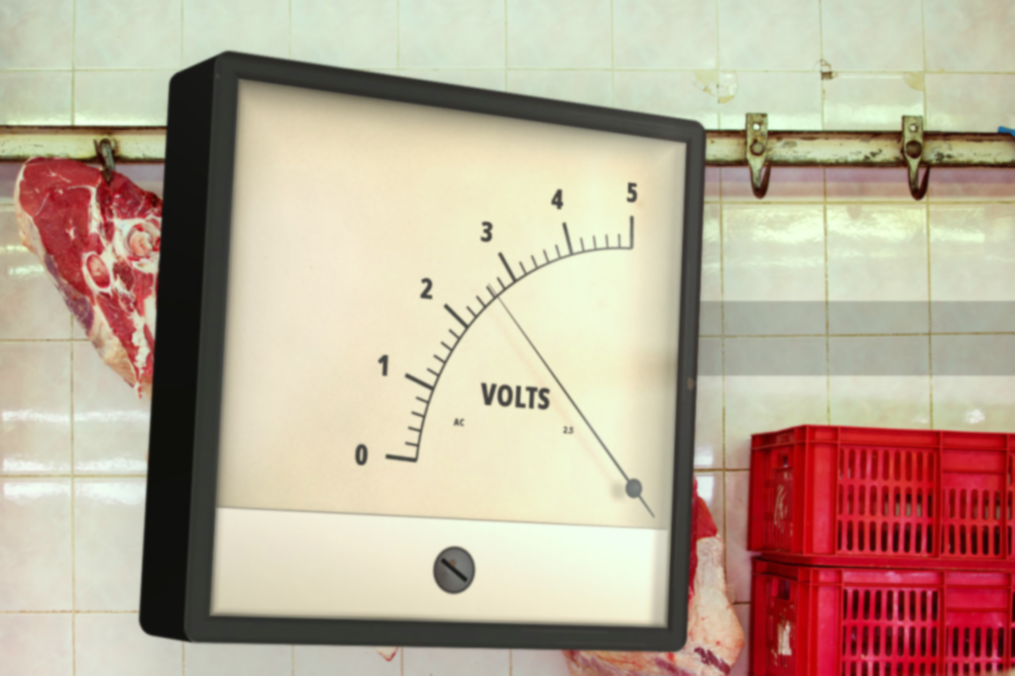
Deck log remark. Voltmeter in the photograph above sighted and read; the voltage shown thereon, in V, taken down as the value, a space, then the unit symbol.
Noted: 2.6 V
